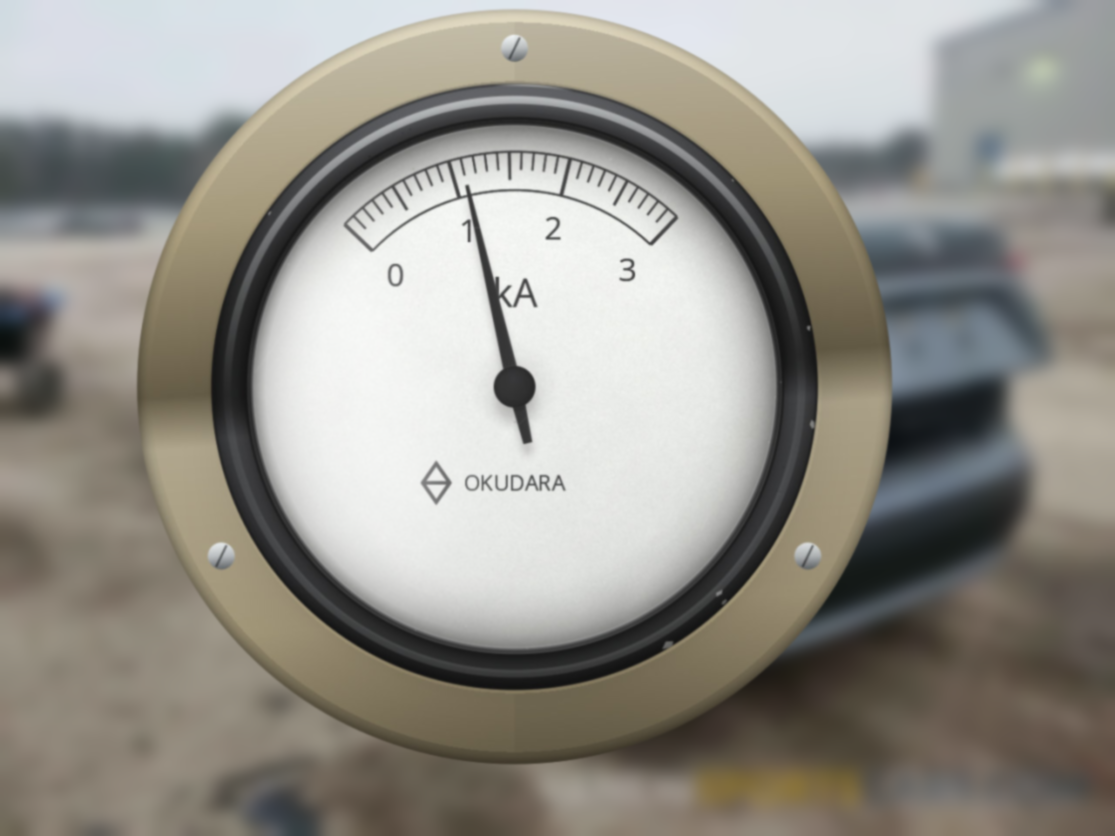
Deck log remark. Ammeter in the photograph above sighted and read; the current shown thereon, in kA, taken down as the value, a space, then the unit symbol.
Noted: 1.1 kA
